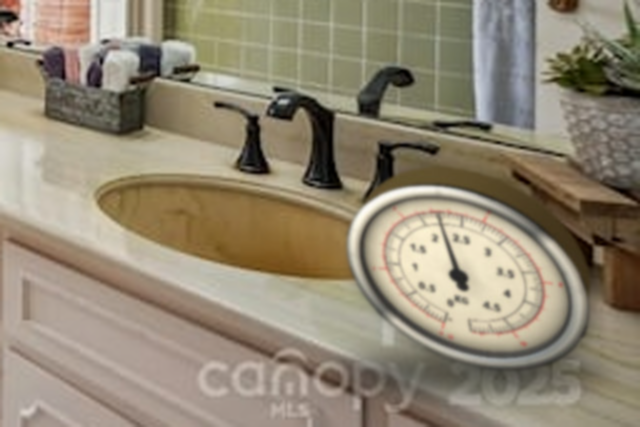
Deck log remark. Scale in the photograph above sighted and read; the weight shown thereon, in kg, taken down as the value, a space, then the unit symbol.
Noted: 2.25 kg
